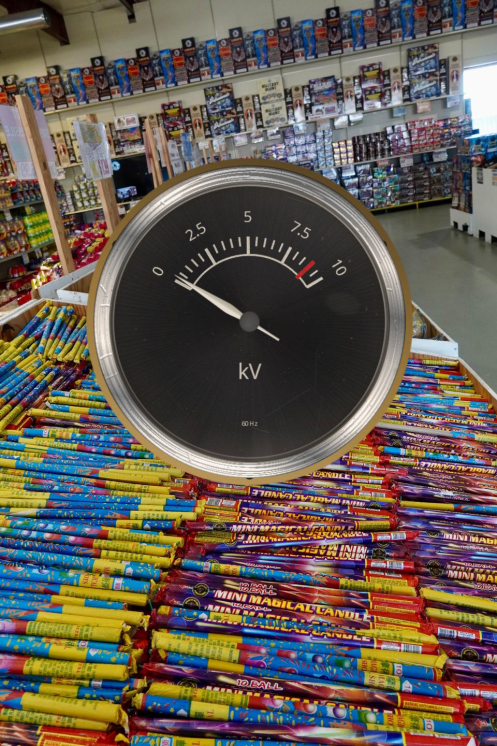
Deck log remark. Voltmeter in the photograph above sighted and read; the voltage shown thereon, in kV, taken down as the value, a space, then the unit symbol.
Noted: 0.25 kV
